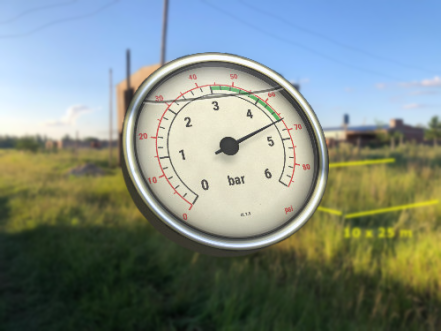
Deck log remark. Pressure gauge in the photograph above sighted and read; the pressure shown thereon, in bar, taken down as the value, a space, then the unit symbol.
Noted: 4.6 bar
